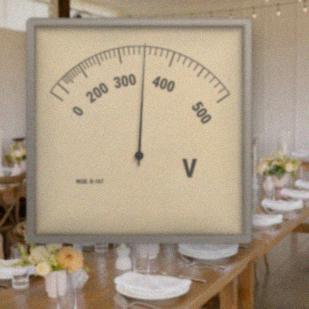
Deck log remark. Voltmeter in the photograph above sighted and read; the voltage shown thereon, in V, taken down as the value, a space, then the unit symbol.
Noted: 350 V
